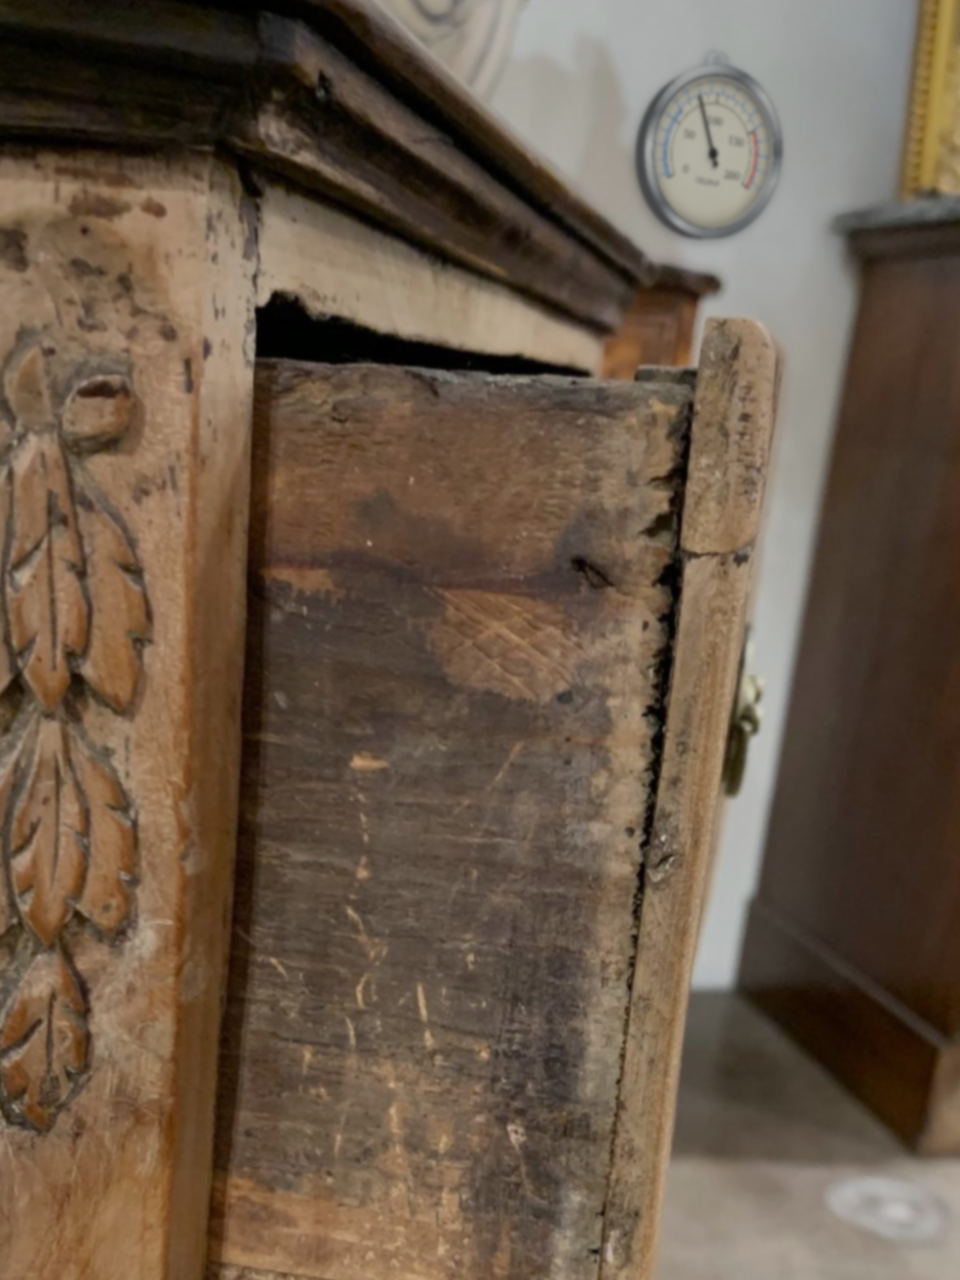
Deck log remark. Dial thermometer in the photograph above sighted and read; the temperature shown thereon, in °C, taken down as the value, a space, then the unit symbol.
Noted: 80 °C
